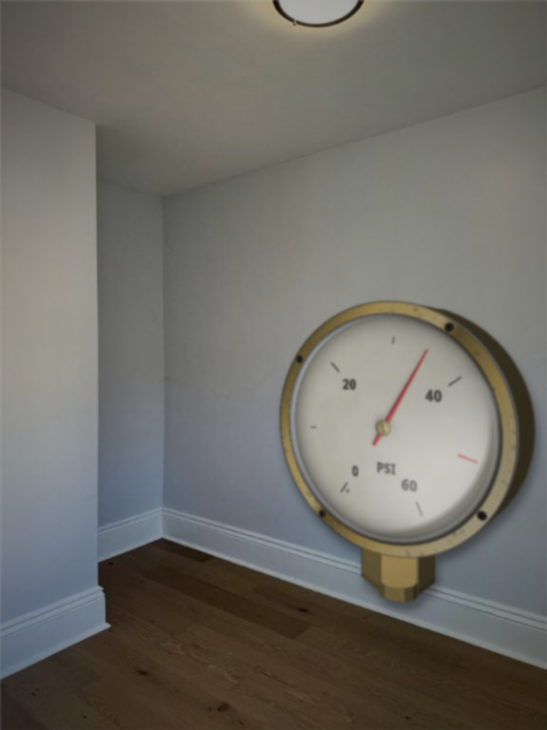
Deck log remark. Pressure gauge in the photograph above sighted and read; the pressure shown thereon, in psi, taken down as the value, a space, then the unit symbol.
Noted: 35 psi
